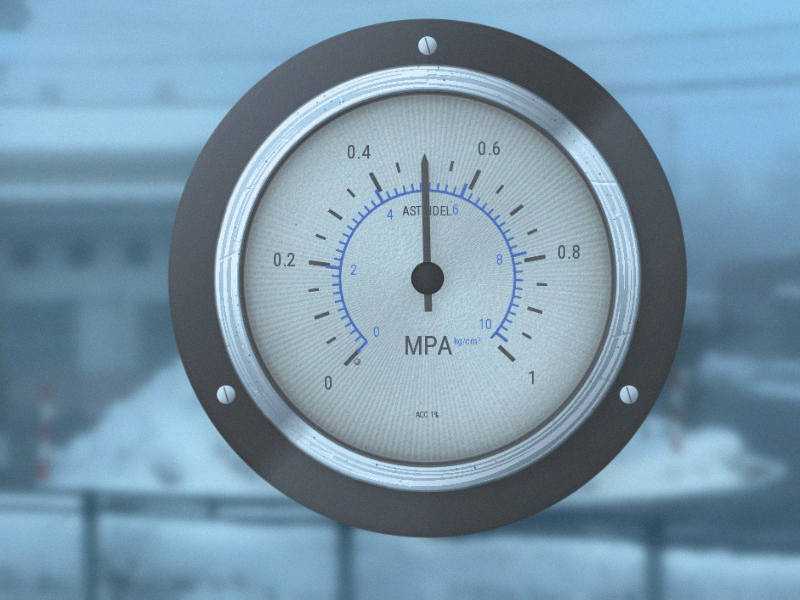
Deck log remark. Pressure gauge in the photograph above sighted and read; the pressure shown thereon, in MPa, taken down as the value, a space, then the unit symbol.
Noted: 0.5 MPa
